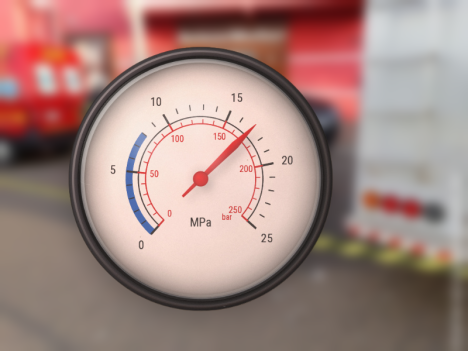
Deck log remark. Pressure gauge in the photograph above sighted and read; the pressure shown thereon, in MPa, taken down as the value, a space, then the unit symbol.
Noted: 17 MPa
